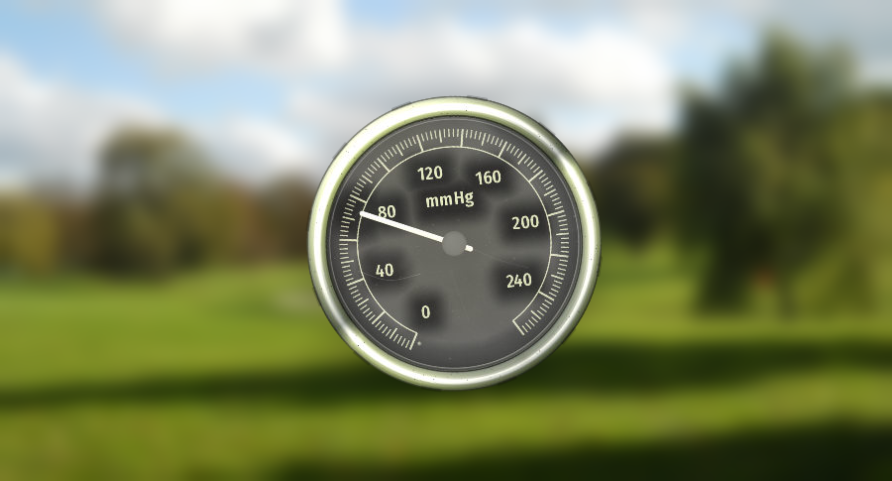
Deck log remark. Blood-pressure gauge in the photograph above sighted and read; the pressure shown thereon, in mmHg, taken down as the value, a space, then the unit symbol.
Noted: 74 mmHg
